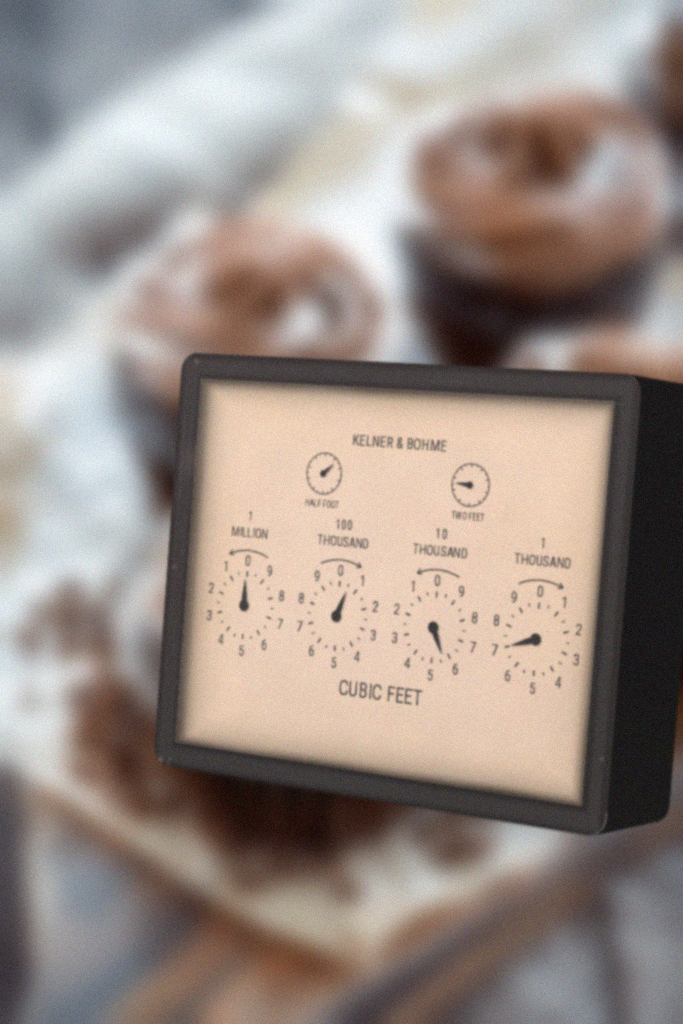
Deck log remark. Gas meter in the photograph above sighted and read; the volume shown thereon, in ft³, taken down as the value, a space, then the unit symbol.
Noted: 5700 ft³
